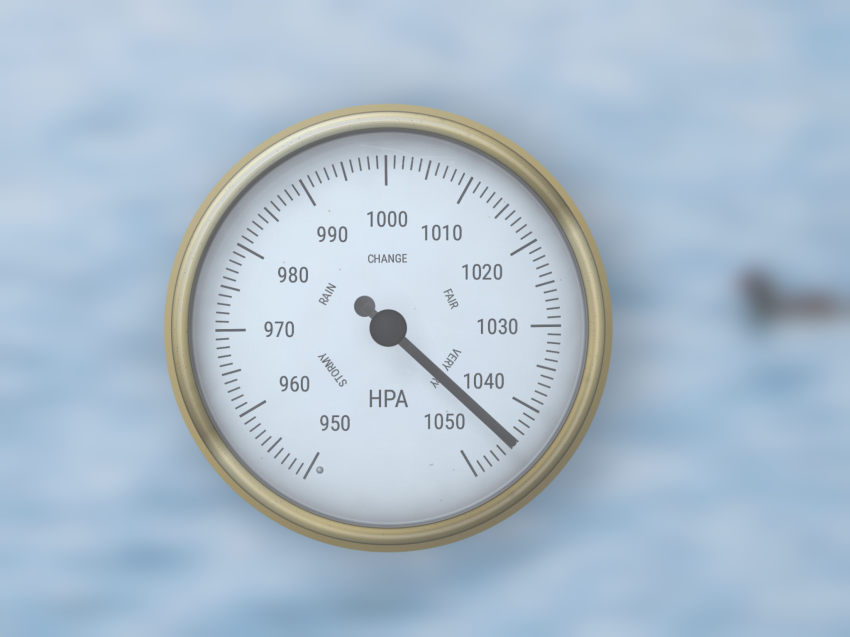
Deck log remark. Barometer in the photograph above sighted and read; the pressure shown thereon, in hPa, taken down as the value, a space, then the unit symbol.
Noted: 1044.5 hPa
